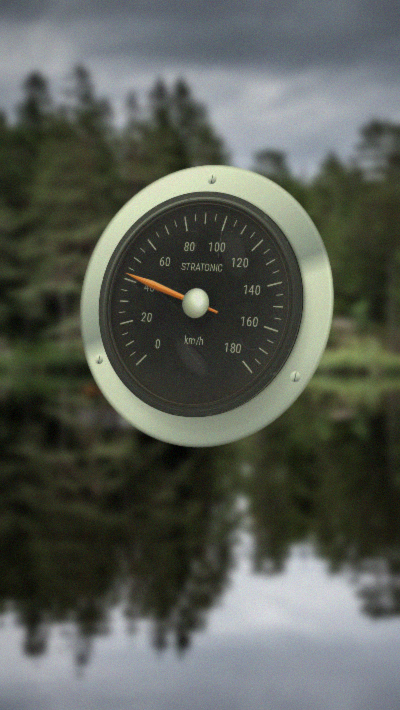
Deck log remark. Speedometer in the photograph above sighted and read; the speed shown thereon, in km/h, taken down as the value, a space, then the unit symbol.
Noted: 42.5 km/h
